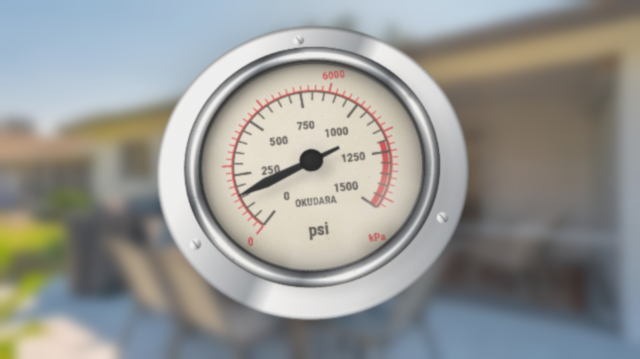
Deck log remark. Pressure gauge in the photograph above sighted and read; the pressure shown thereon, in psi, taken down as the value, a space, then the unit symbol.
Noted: 150 psi
